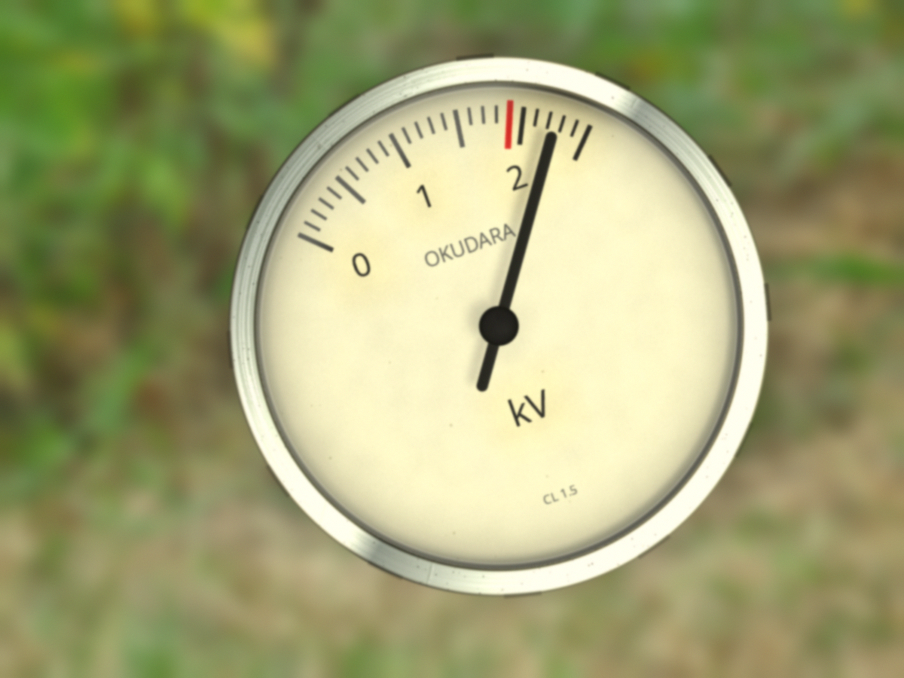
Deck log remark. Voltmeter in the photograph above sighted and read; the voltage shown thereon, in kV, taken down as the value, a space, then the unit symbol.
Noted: 2.25 kV
